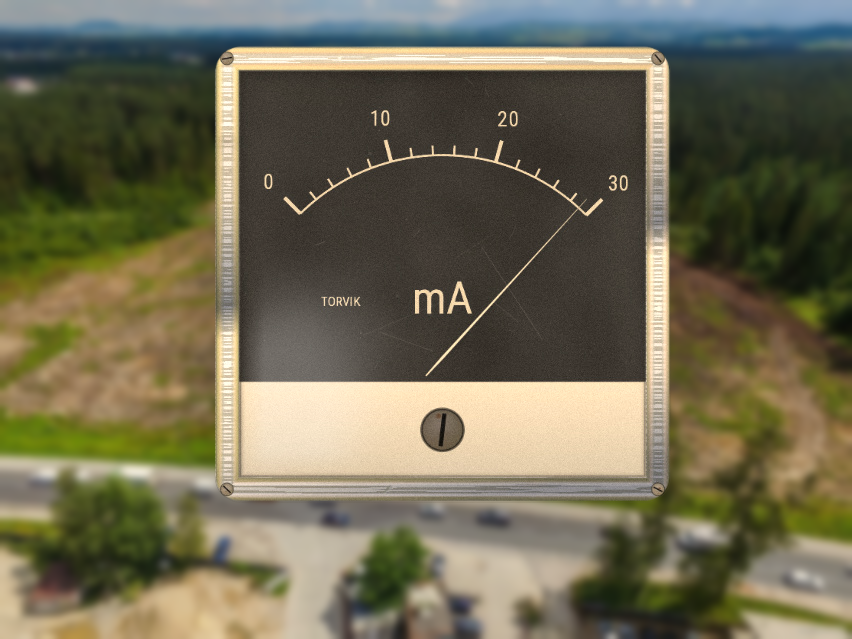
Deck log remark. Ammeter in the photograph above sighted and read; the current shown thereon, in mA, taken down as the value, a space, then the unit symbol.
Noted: 29 mA
